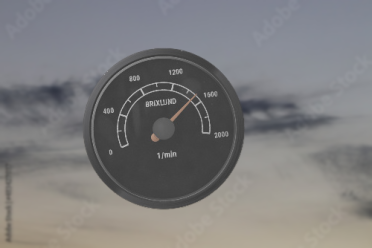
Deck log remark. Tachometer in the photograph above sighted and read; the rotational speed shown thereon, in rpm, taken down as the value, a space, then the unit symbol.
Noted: 1500 rpm
